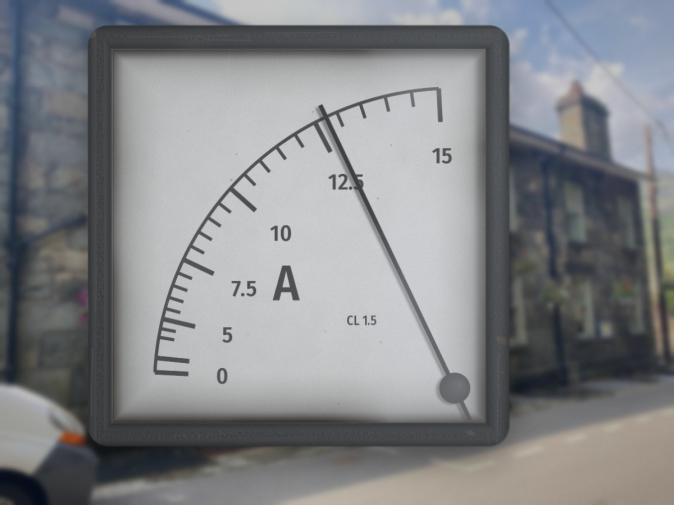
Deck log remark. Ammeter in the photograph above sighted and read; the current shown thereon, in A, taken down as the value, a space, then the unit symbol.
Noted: 12.75 A
